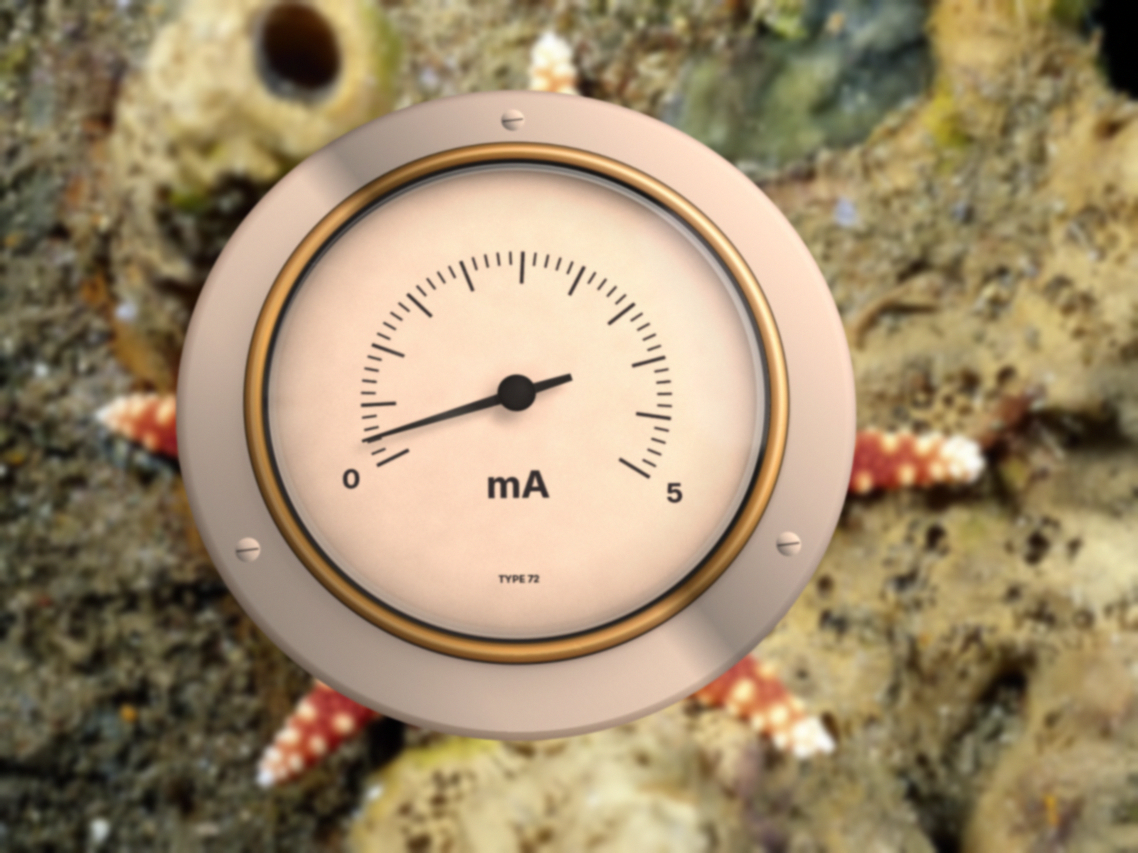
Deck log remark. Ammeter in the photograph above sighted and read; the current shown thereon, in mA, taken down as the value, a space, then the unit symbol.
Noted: 0.2 mA
